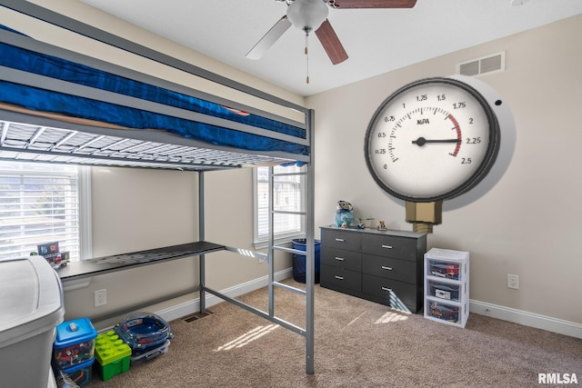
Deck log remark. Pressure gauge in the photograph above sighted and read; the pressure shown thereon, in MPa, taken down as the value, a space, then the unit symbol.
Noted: 2.25 MPa
